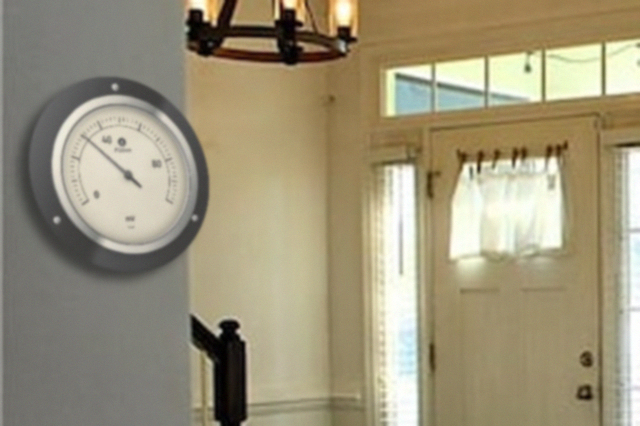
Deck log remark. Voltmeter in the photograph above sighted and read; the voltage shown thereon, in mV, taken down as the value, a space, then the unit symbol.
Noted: 30 mV
